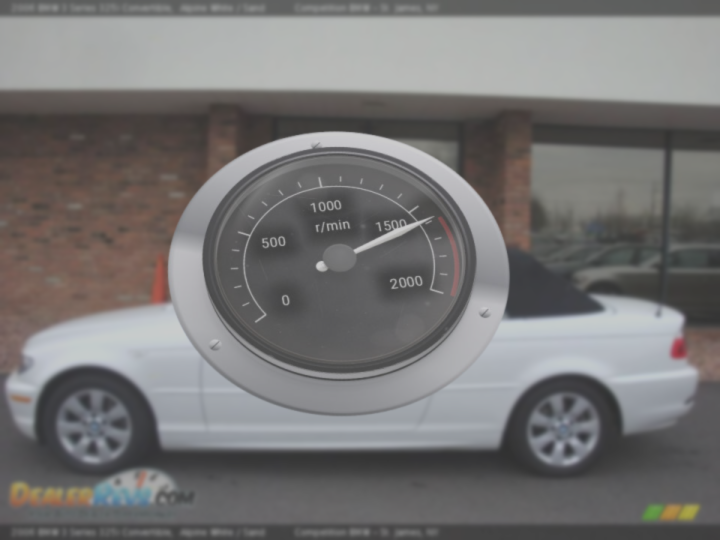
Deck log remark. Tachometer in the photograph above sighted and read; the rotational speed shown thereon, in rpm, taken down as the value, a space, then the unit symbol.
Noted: 1600 rpm
